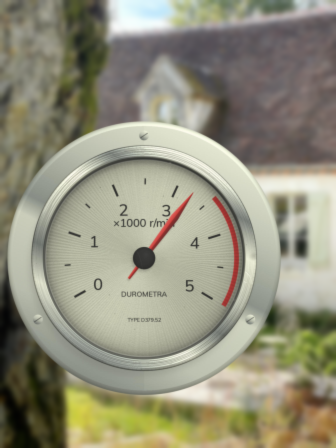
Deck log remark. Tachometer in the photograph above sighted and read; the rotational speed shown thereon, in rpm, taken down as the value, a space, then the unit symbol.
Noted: 3250 rpm
